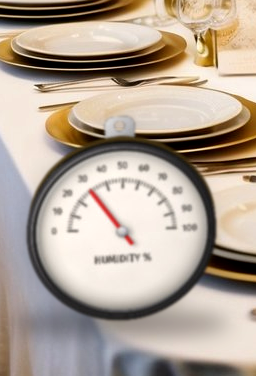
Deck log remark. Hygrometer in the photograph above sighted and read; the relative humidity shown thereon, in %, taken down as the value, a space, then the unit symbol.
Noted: 30 %
